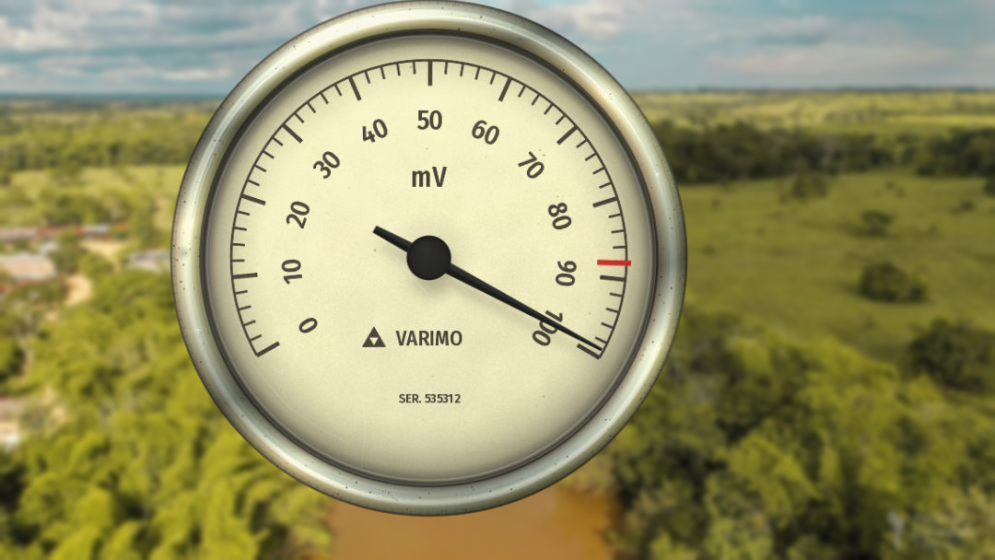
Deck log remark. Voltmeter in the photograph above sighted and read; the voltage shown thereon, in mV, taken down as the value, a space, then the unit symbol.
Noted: 99 mV
